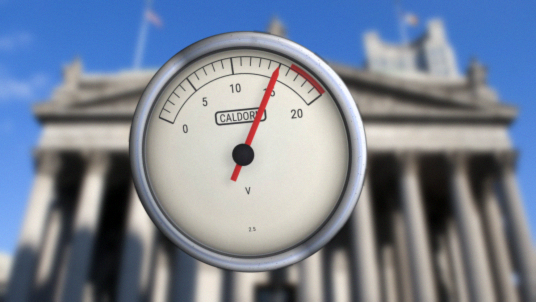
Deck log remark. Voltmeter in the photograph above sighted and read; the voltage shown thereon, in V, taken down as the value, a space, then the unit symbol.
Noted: 15 V
